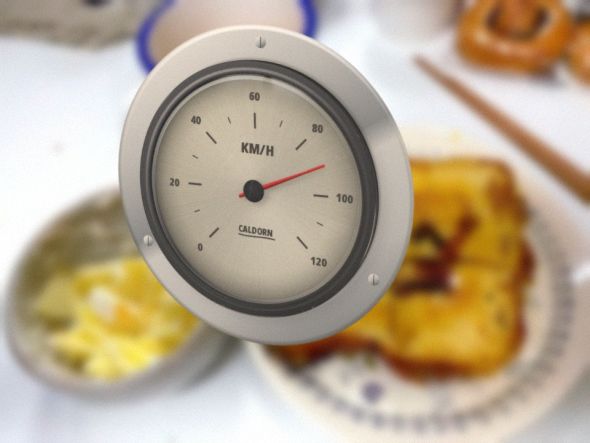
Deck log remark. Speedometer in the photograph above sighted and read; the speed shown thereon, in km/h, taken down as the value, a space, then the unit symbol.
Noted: 90 km/h
